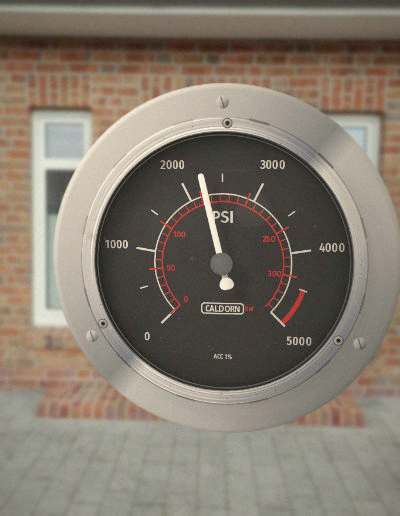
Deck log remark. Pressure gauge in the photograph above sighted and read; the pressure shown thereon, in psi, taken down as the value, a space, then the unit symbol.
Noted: 2250 psi
